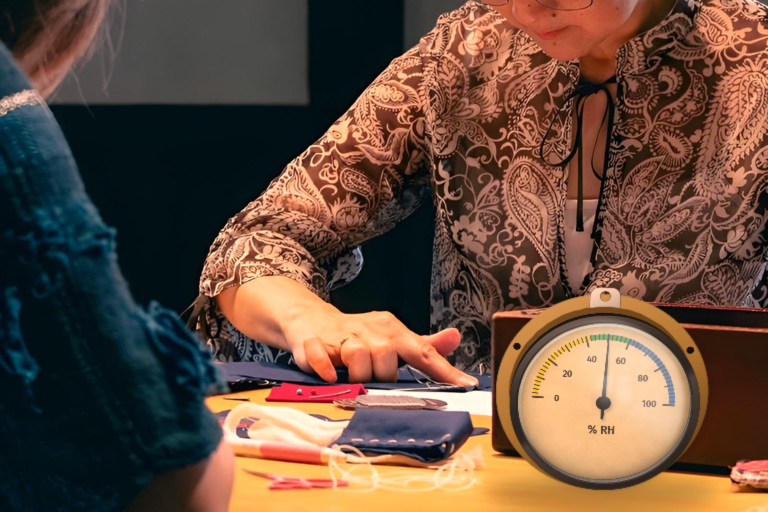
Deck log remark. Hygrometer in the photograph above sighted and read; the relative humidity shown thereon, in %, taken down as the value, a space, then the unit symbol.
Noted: 50 %
